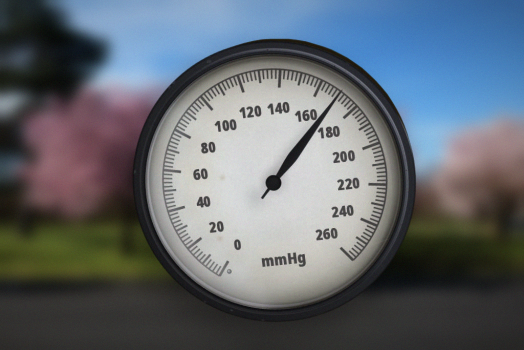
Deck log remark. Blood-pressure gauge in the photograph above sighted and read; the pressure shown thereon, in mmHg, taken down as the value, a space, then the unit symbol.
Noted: 170 mmHg
